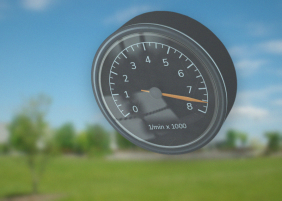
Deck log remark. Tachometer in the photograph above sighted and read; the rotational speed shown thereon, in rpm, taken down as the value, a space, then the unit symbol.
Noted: 7500 rpm
